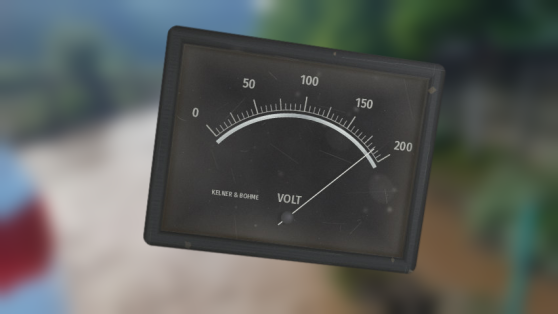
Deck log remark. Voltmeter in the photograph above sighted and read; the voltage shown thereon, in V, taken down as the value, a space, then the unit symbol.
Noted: 185 V
